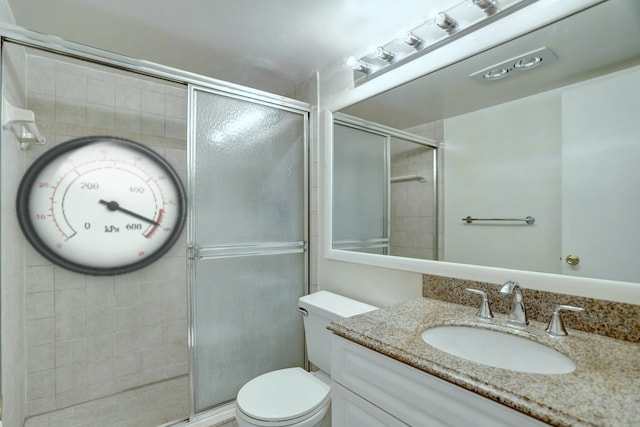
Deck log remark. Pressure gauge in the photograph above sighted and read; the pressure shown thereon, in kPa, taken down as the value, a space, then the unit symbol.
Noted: 550 kPa
